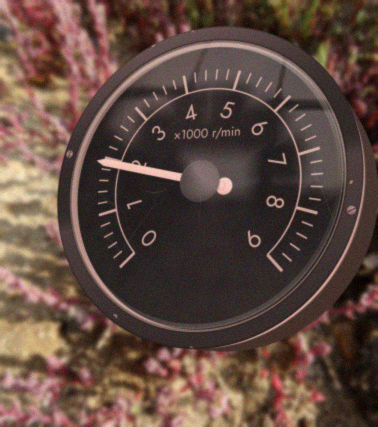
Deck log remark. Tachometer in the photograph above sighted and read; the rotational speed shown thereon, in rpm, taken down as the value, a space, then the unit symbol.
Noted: 1900 rpm
